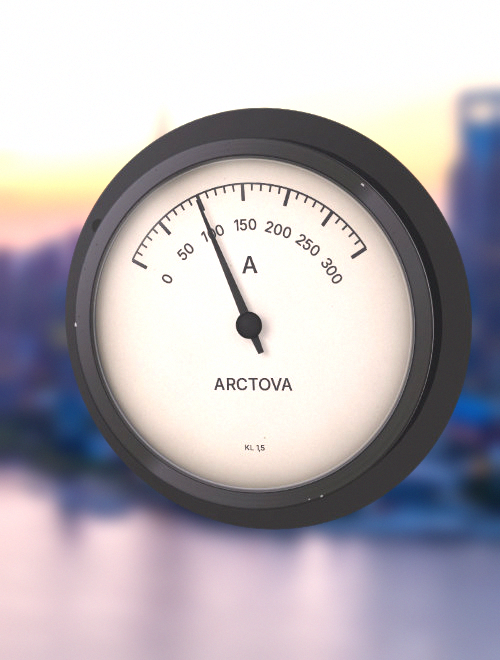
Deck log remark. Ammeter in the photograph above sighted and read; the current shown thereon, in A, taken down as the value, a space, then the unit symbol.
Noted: 100 A
